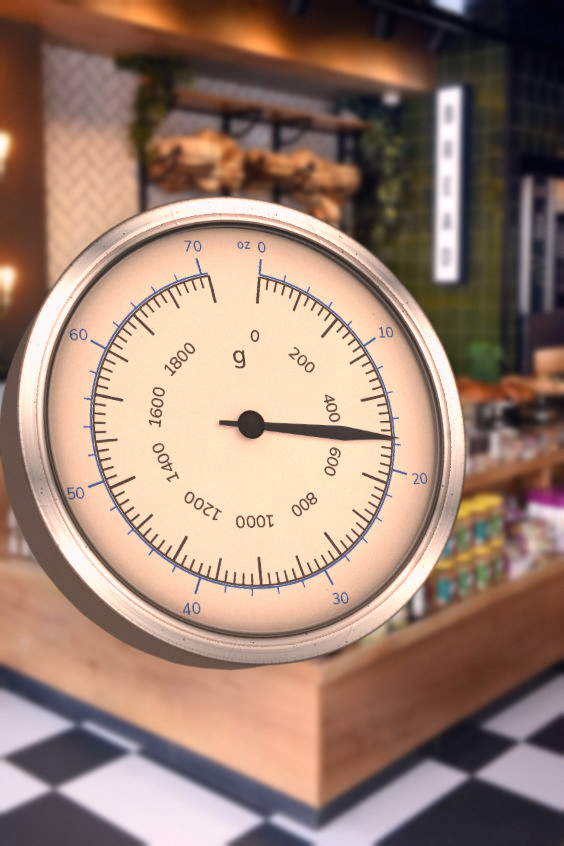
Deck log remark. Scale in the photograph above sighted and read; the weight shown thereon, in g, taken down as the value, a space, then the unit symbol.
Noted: 500 g
